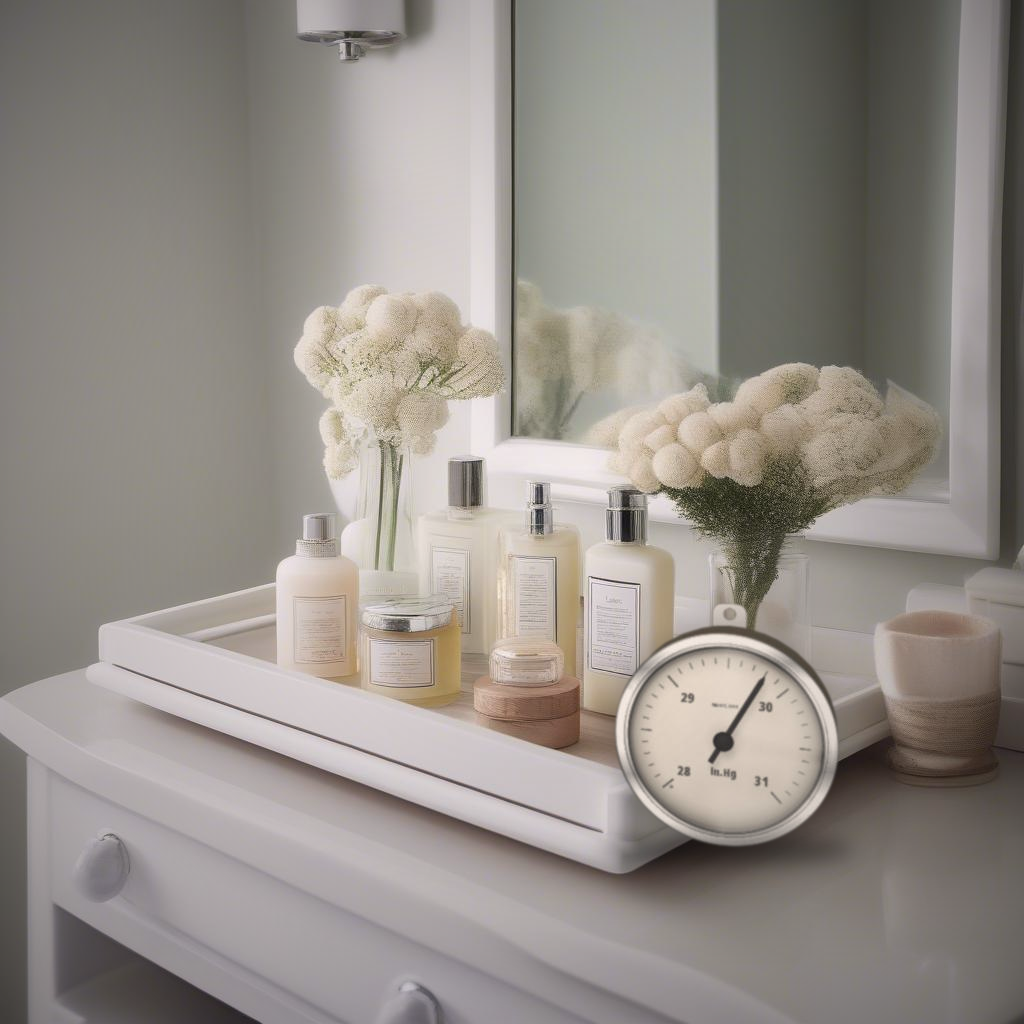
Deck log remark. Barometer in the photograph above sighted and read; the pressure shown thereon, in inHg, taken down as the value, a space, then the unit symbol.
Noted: 29.8 inHg
